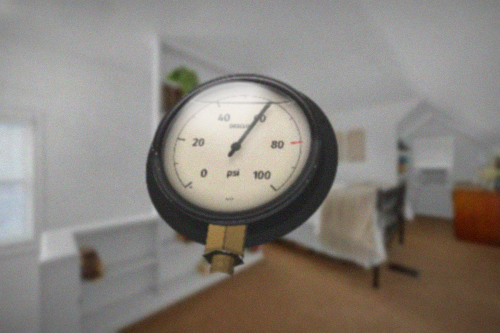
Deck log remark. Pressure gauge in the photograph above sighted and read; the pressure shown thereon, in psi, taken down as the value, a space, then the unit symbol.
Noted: 60 psi
